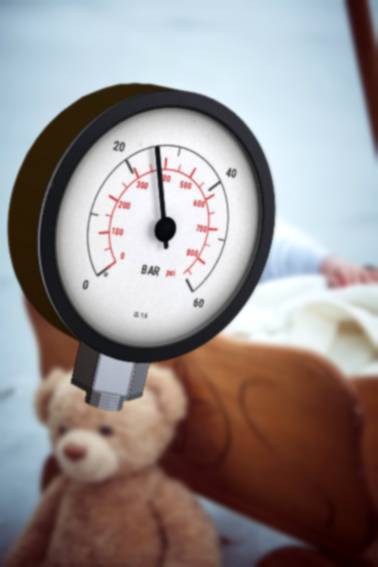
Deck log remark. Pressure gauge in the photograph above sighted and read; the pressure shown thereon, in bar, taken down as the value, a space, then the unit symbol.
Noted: 25 bar
